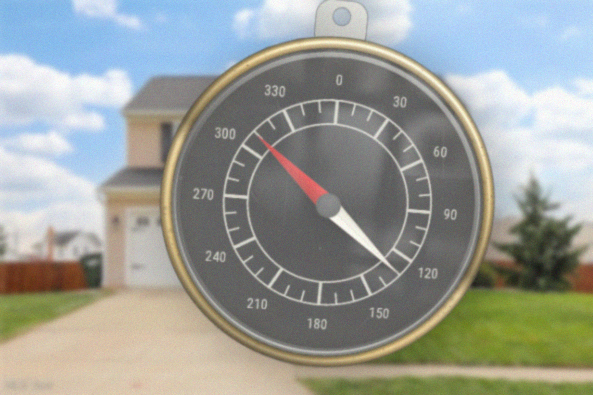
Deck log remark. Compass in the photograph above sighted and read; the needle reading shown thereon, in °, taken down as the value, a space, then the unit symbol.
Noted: 310 °
